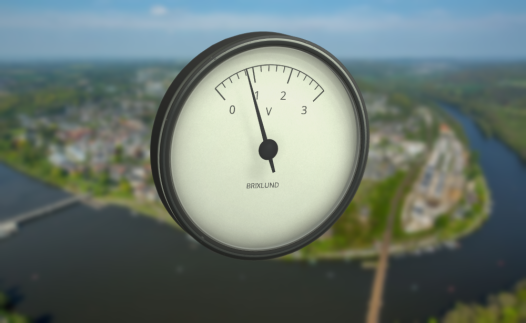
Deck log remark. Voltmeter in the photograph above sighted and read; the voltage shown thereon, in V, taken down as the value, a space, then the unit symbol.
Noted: 0.8 V
